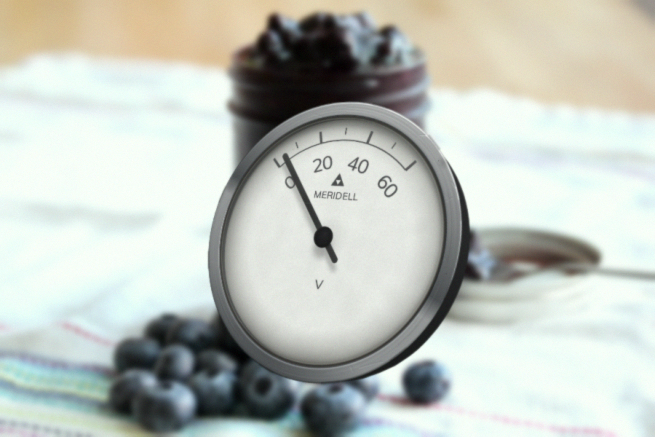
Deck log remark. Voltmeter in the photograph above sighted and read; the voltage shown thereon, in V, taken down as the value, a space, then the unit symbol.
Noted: 5 V
